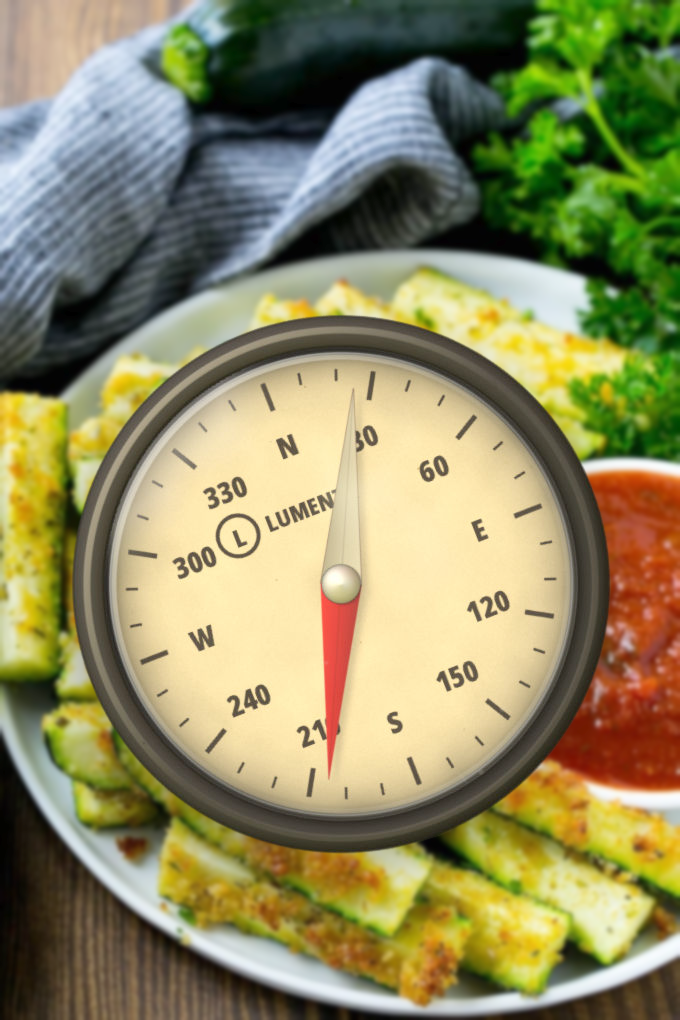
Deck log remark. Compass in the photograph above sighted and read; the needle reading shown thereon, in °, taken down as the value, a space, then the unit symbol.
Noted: 205 °
